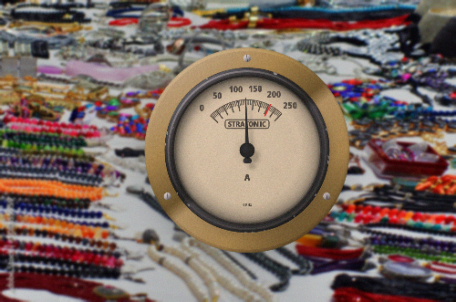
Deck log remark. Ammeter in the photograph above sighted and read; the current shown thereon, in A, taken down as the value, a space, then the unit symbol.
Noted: 125 A
